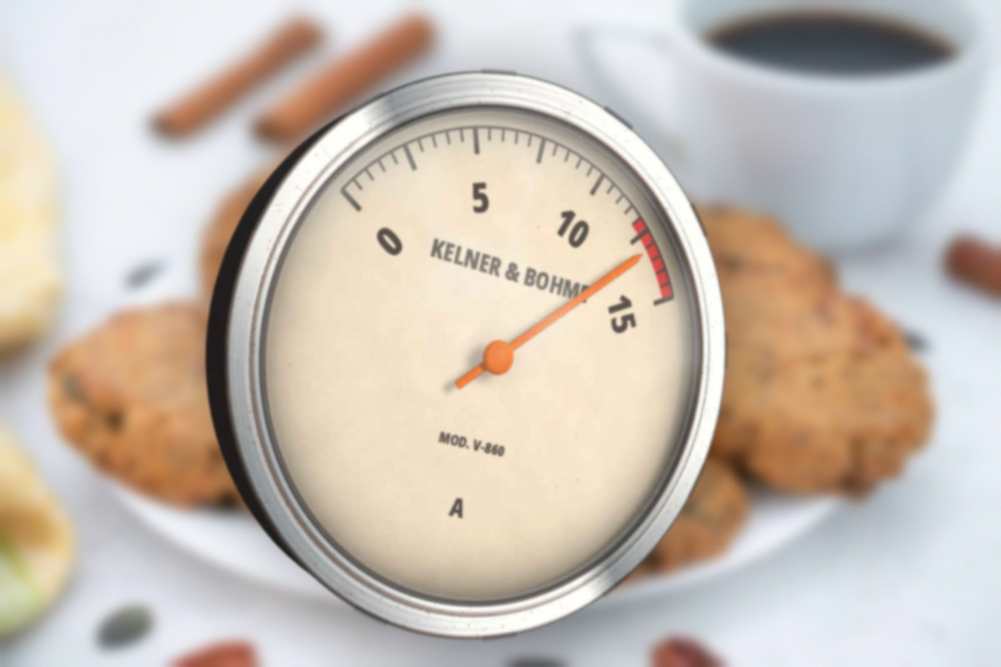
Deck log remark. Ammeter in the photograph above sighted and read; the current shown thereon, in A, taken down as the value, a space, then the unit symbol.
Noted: 13 A
